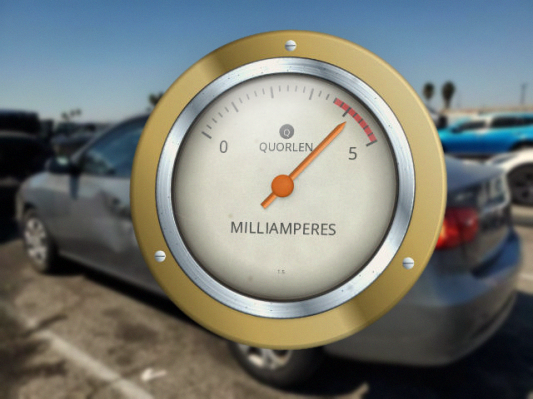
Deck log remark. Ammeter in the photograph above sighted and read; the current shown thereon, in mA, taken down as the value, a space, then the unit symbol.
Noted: 4.2 mA
